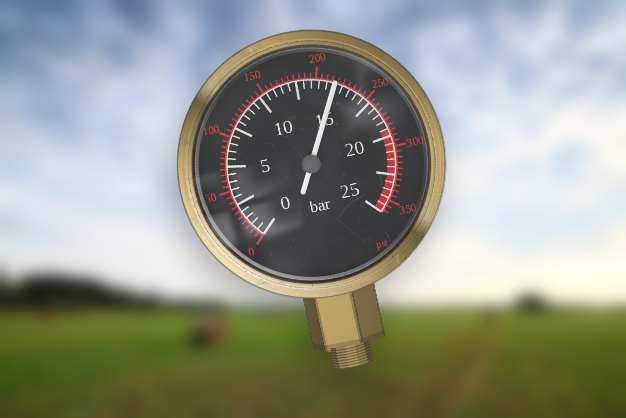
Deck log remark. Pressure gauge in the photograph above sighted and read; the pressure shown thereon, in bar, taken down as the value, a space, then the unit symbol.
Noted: 15 bar
